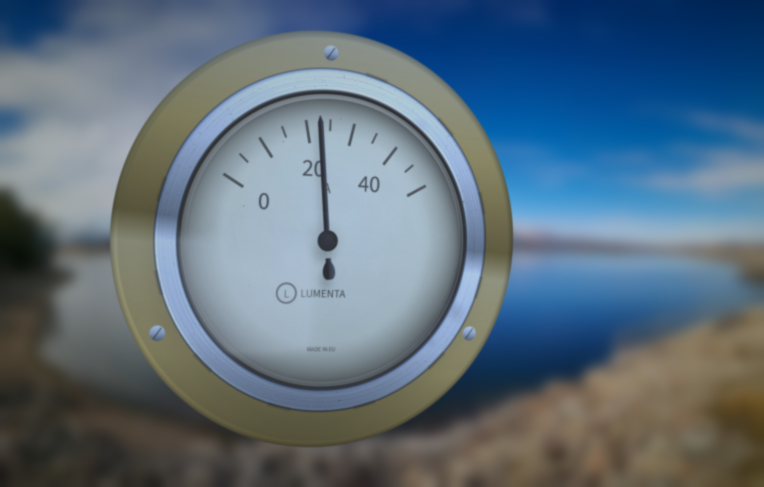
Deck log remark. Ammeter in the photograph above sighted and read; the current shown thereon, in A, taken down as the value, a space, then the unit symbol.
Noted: 22.5 A
